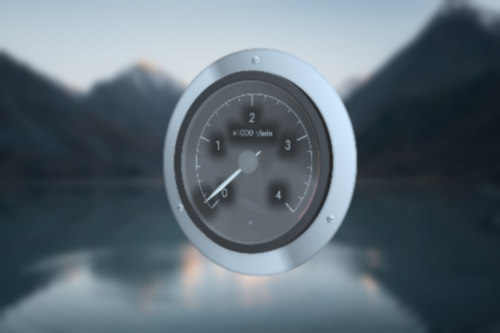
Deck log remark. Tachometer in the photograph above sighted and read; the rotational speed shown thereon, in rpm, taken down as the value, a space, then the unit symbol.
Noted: 100 rpm
